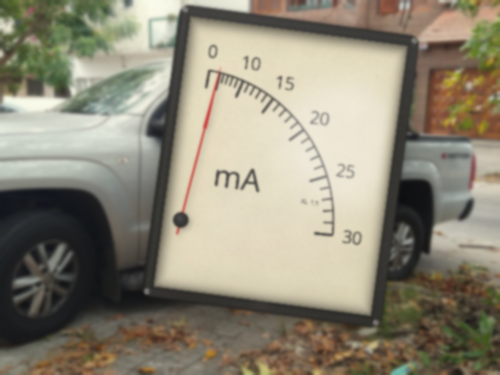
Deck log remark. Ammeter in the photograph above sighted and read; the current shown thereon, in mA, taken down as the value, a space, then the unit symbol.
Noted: 5 mA
